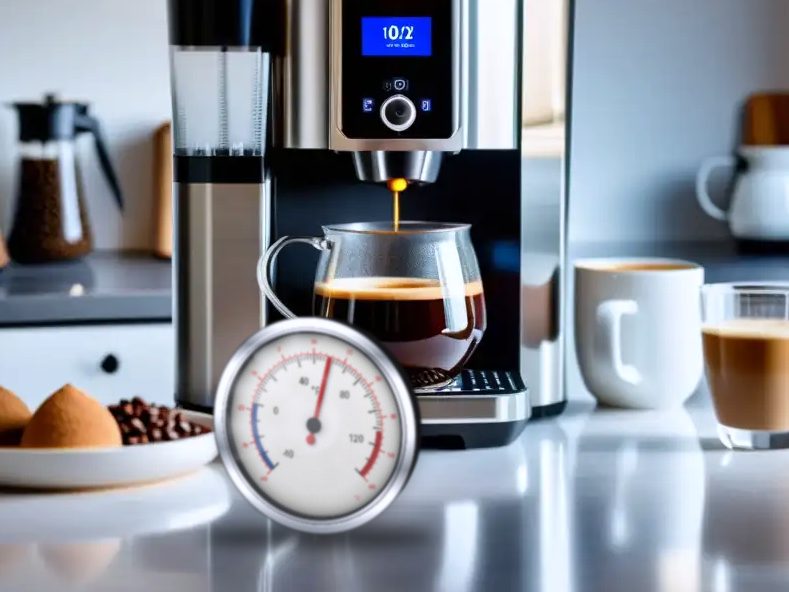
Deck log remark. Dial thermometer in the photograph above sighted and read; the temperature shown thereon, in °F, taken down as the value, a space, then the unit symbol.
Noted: 60 °F
